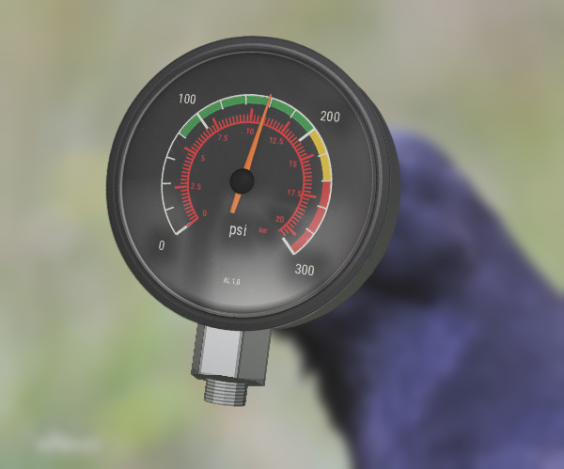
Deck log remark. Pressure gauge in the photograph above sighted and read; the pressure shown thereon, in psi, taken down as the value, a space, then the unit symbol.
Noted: 160 psi
